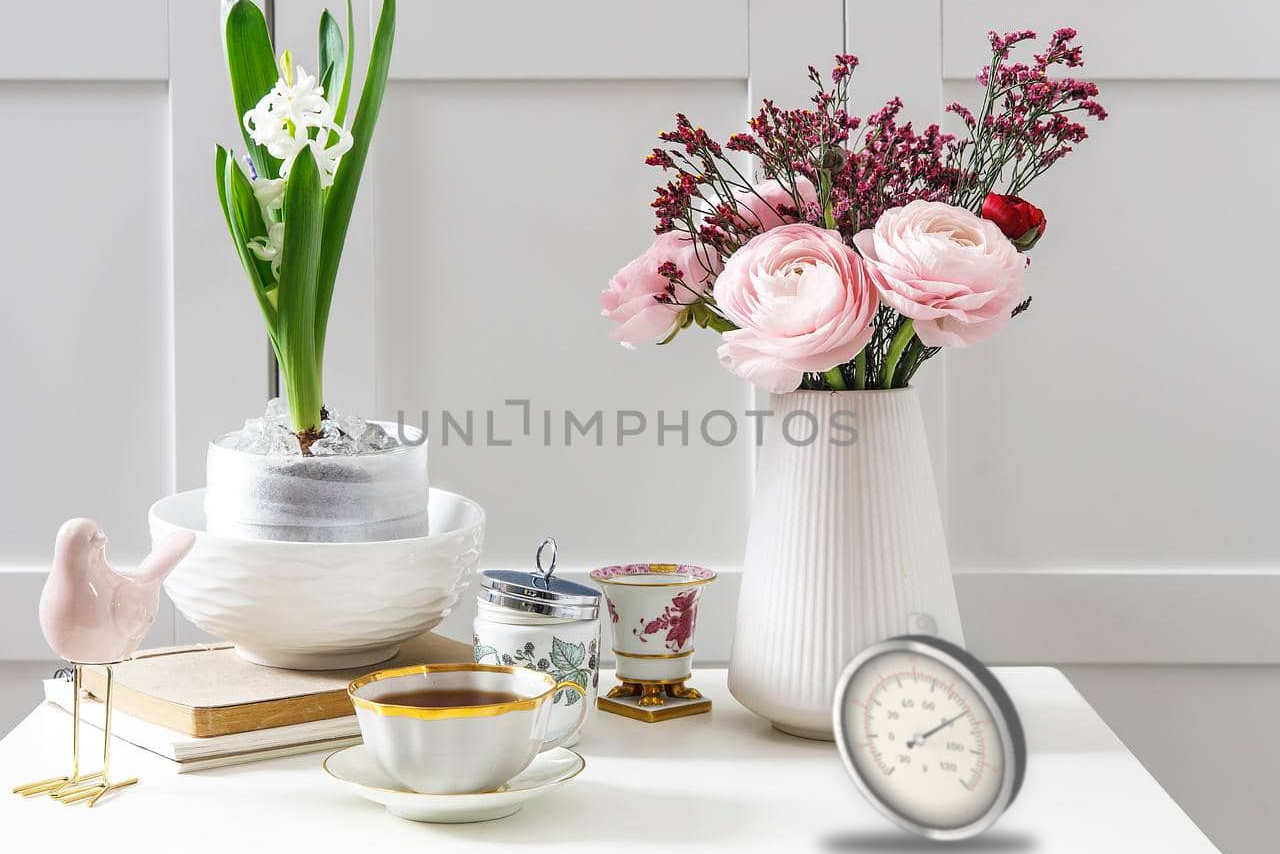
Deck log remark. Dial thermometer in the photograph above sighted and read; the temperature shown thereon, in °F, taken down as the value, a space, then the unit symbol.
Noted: 80 °F
